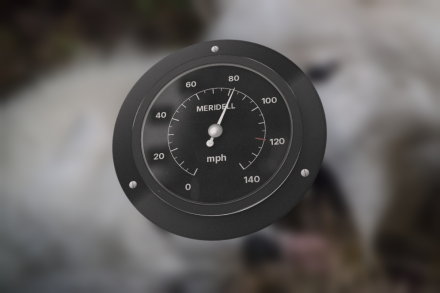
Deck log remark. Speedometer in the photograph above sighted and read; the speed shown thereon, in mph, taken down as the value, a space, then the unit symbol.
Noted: 82.5 mph
